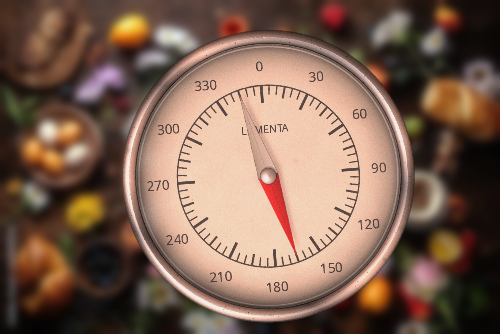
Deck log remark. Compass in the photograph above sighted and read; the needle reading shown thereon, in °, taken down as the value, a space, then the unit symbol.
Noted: 165 °
